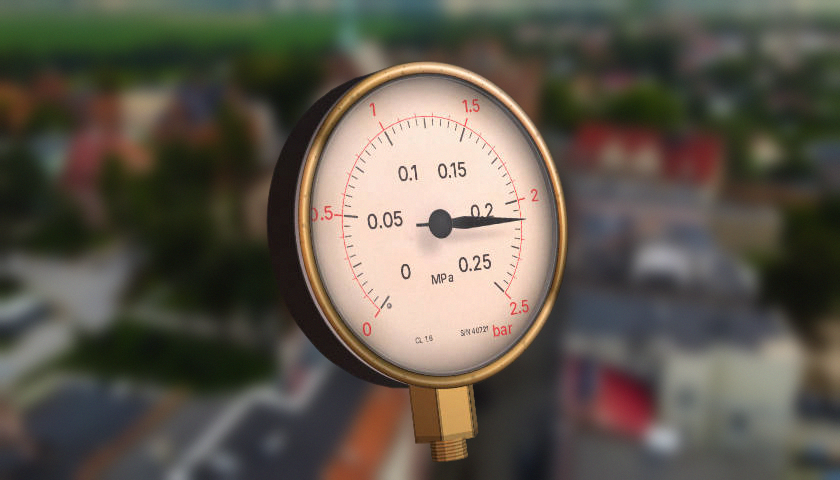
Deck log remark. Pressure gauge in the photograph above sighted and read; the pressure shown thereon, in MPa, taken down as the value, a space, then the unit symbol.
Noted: 0.21 MPa
